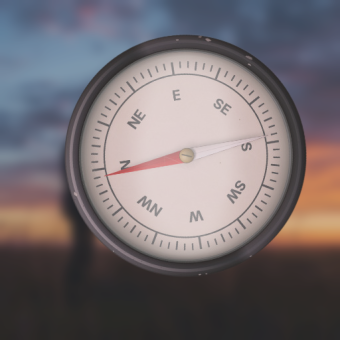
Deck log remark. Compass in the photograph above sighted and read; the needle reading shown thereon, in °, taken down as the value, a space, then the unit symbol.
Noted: 355 °
